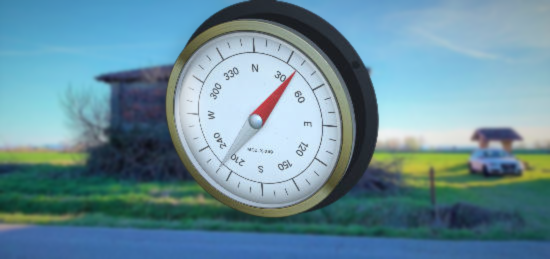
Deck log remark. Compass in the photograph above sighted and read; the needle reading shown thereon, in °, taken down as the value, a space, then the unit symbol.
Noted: 40 °
